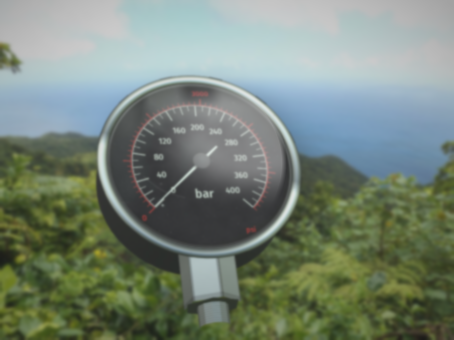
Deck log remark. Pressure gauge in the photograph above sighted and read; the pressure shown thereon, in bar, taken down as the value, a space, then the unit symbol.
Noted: 0 bar
